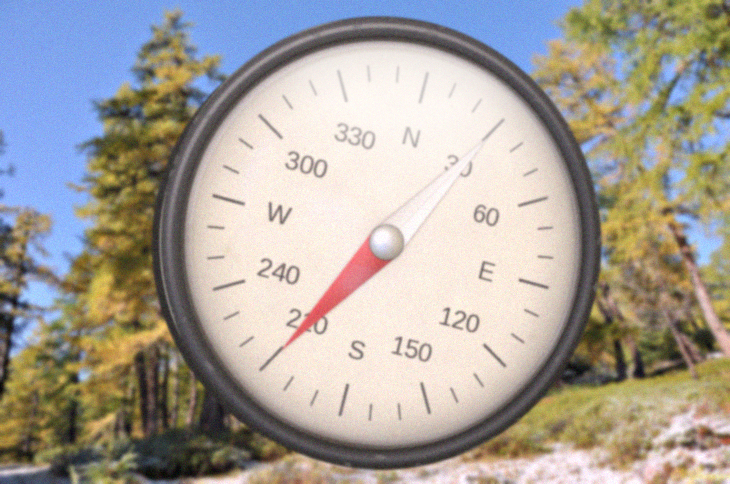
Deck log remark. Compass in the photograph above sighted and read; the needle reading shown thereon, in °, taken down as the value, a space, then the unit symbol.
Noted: 210 °
